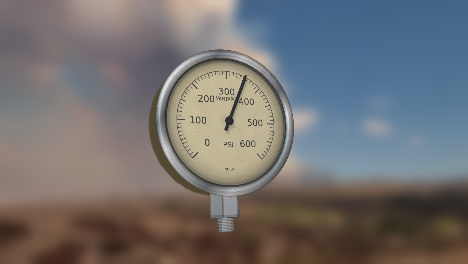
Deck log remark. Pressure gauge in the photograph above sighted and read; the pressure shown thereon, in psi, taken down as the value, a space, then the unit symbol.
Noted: 350 psi
